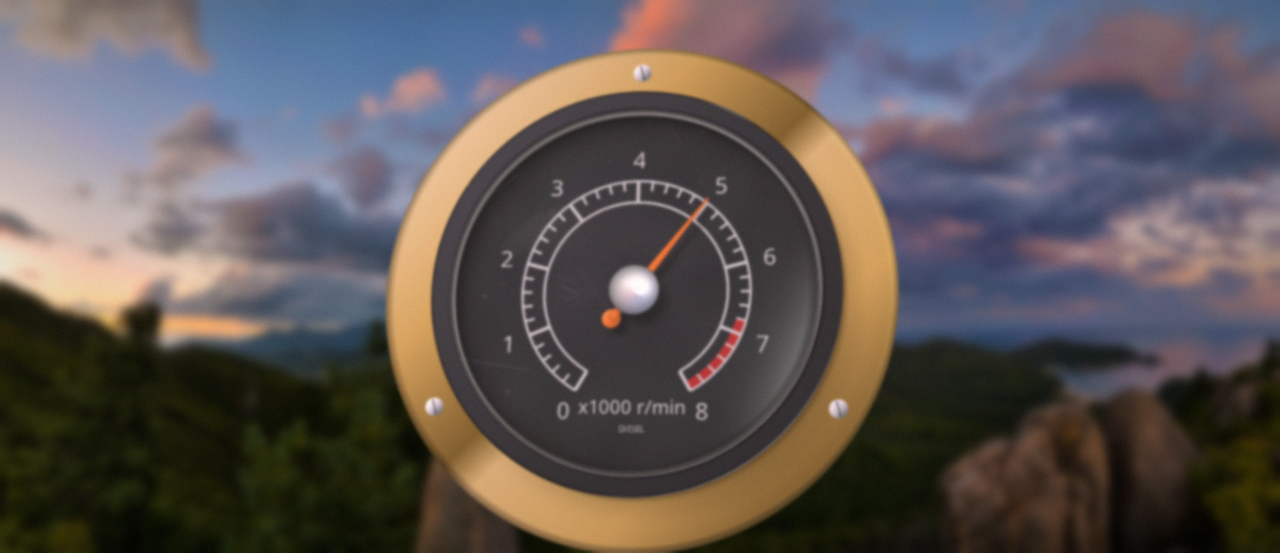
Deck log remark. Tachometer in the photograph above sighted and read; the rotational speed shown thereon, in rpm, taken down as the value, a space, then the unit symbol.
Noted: 5000 rpm
